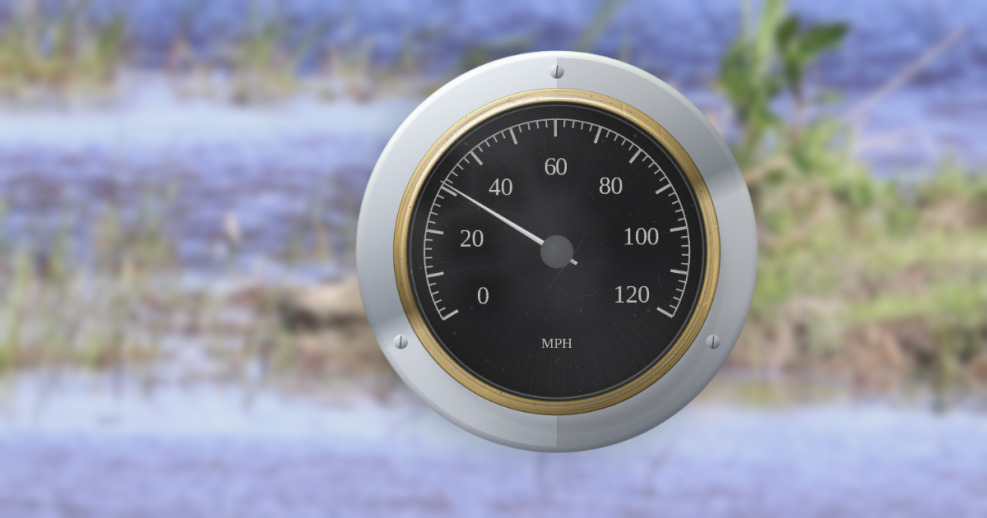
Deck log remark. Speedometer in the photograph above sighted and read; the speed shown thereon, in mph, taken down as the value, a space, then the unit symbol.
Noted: 31 mph
